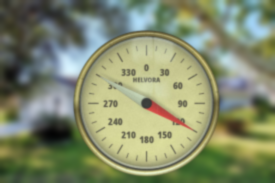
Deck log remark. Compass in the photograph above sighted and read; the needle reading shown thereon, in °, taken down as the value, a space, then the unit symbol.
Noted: 120 °
